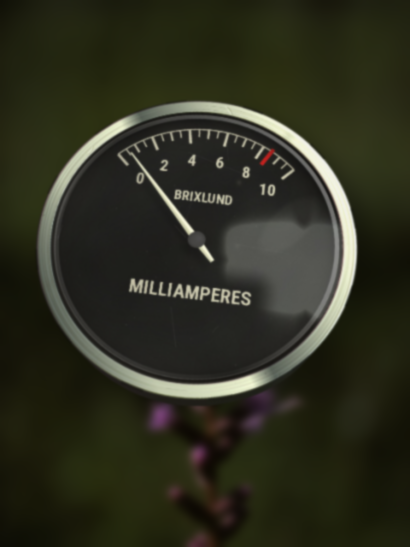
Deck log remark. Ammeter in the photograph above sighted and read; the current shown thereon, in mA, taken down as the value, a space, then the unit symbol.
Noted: 0.5 mA
